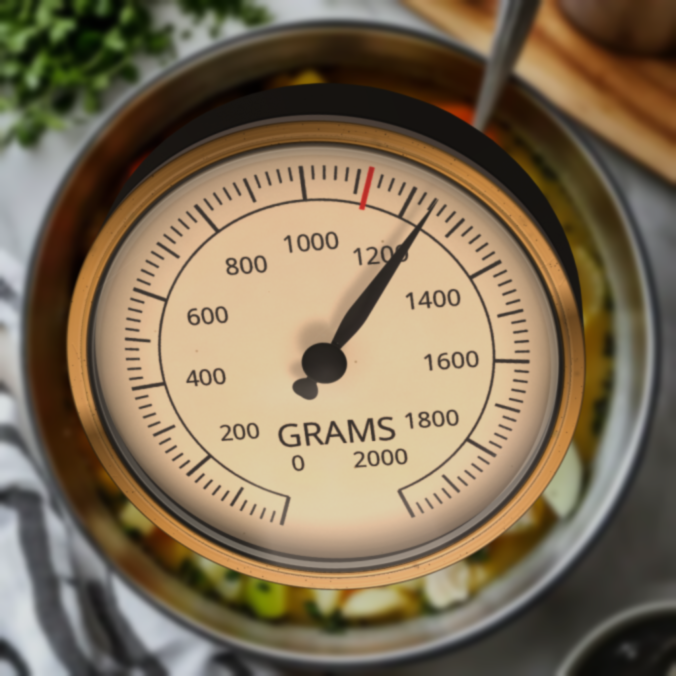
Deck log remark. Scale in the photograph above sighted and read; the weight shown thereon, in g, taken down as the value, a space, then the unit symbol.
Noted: 1240 g
